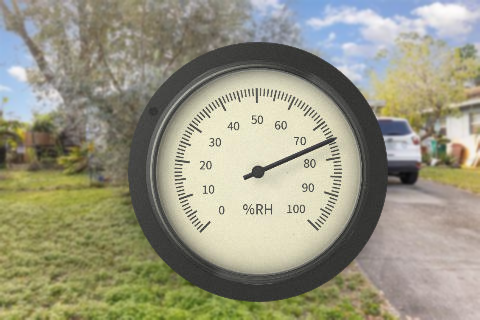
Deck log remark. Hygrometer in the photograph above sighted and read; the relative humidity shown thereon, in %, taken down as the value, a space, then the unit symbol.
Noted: 75 %
